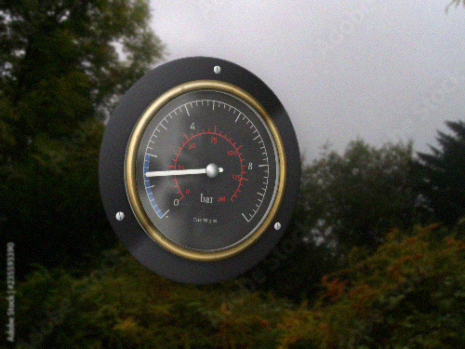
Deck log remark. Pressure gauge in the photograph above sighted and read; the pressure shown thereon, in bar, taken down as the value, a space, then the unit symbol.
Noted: 1.4 bar
